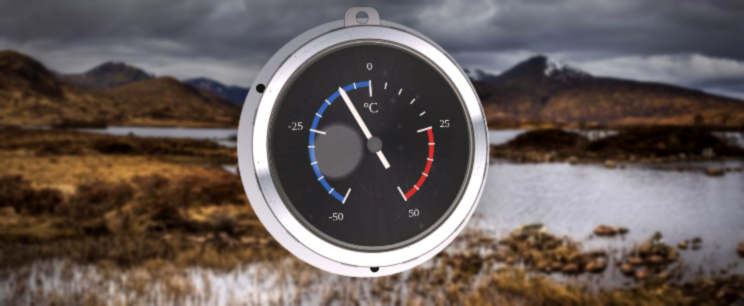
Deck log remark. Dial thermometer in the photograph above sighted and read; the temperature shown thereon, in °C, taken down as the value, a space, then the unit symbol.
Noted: -10 °C
